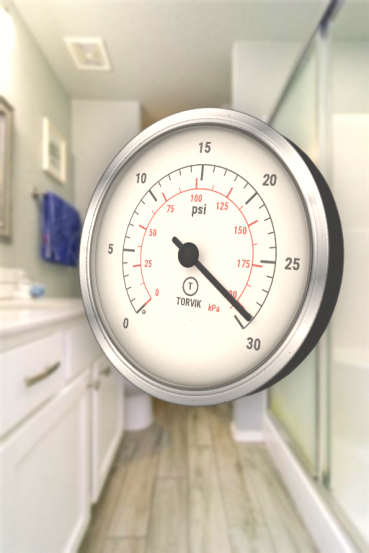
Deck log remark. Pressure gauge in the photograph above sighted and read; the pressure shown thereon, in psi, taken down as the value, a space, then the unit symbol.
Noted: 29 psi
